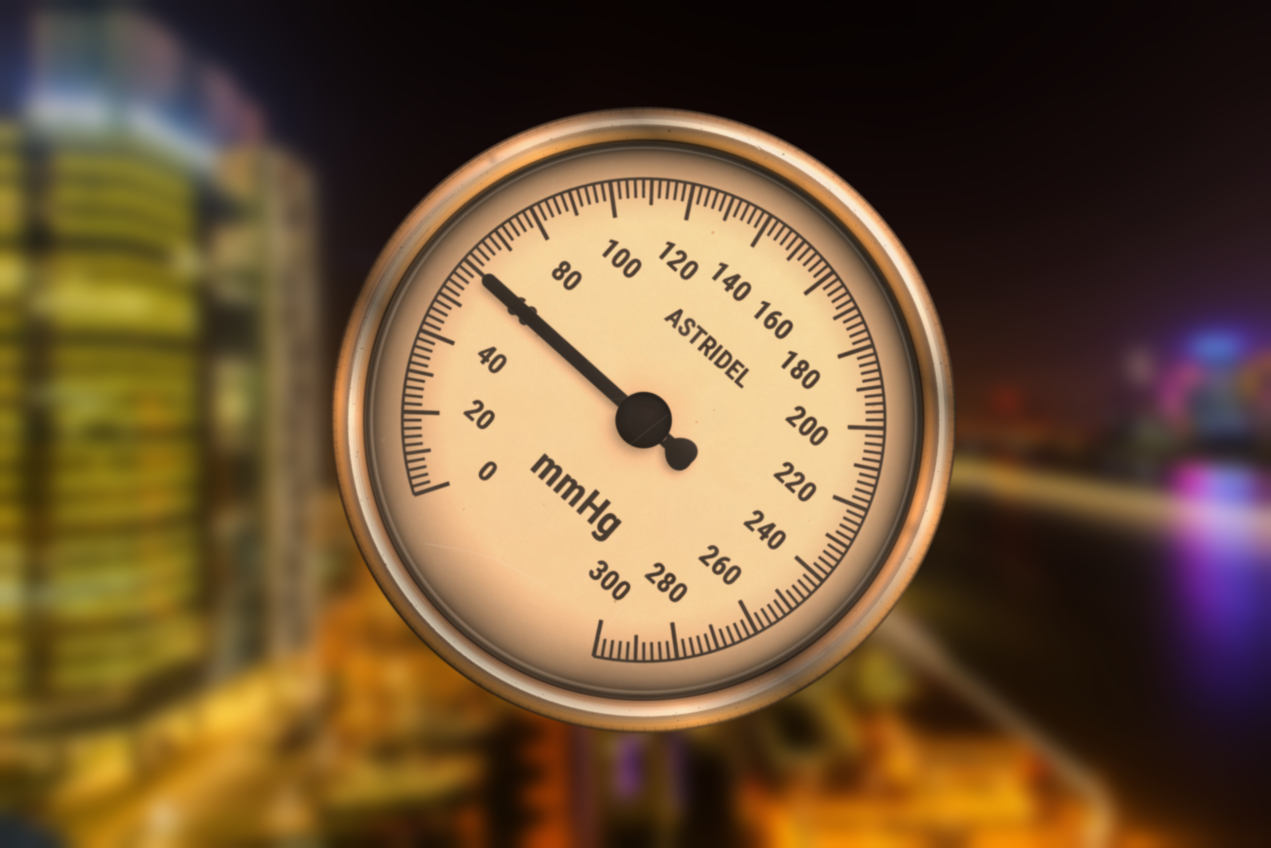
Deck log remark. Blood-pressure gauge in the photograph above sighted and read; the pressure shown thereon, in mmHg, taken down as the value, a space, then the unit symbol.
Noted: 60 mmHg
